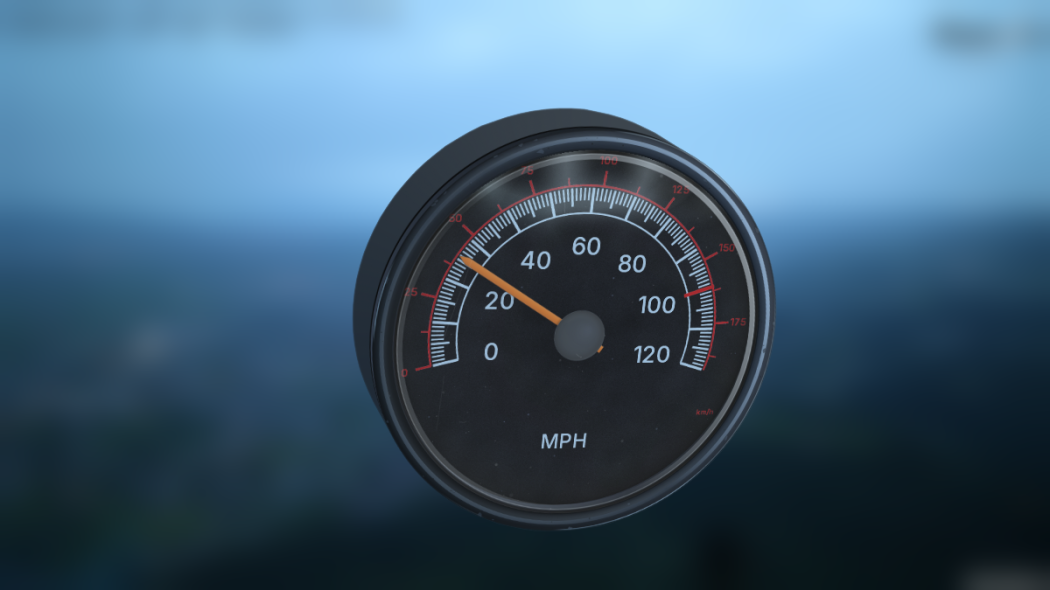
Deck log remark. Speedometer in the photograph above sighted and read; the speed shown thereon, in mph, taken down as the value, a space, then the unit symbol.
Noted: 26 mph
